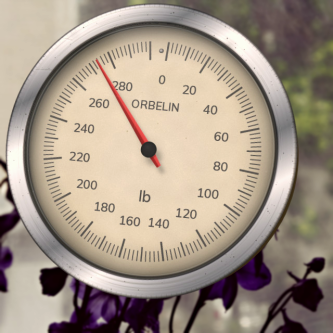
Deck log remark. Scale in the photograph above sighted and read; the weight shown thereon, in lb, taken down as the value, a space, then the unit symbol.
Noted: 274 lb
